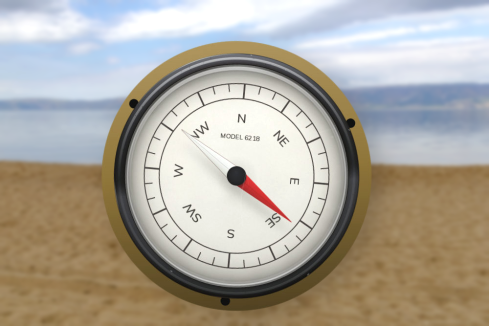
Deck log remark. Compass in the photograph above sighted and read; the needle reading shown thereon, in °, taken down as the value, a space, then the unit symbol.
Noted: 125 °
